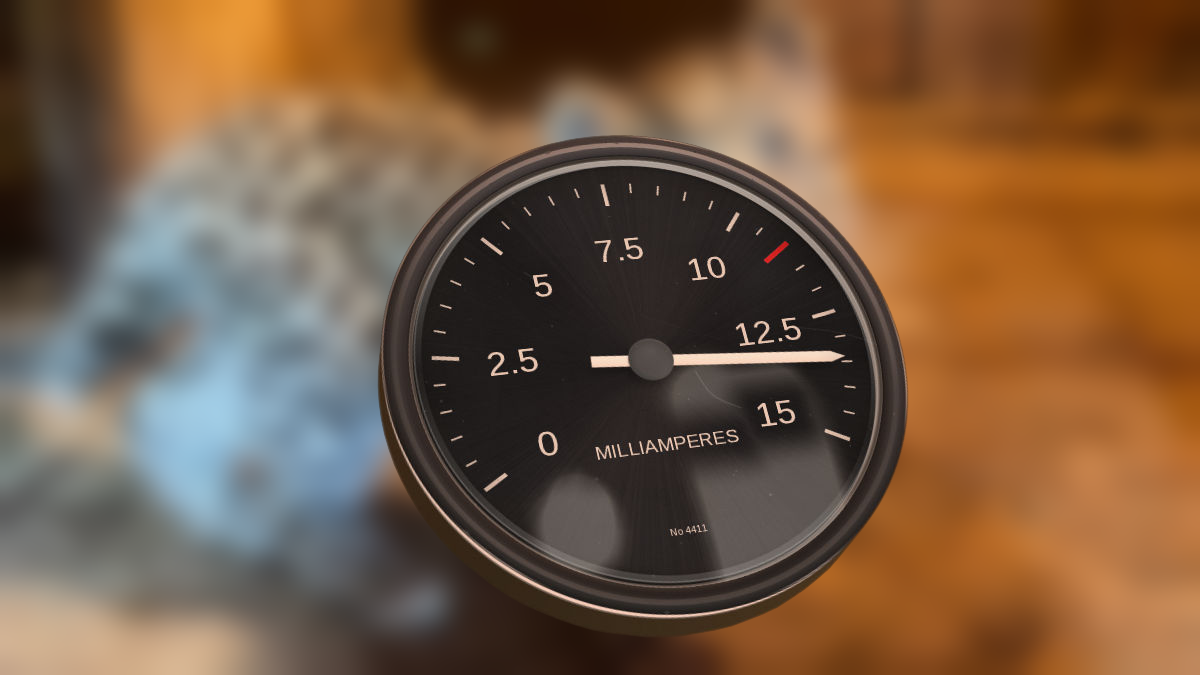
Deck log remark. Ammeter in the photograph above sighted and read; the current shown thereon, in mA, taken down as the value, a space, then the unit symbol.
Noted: 13.5 mA
